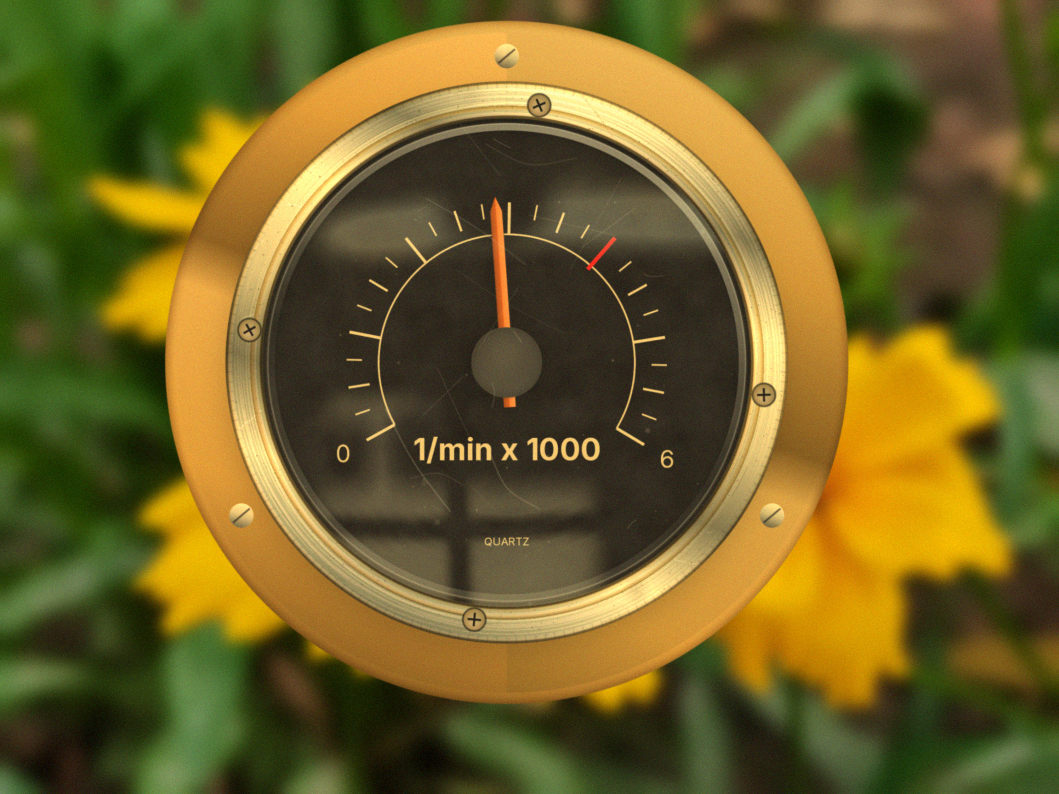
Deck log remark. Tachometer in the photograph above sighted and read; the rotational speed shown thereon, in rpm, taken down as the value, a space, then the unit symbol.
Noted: 2875 rpm
